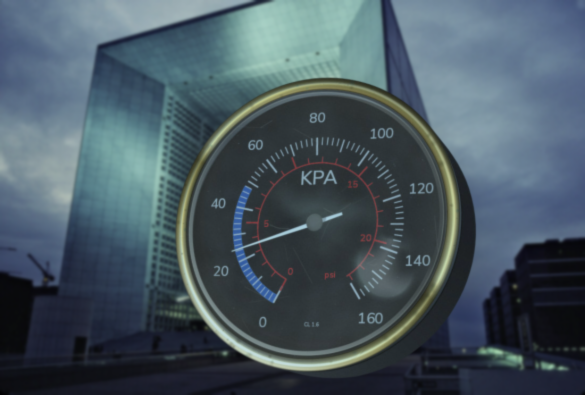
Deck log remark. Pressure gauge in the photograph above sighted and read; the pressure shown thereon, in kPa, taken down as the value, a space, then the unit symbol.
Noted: 24 kPa
